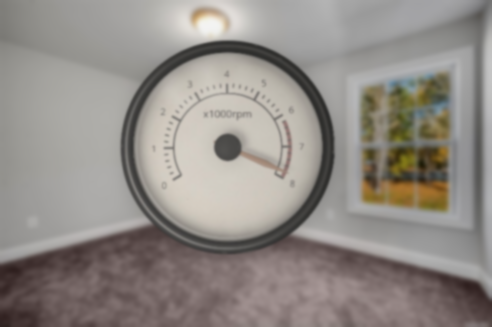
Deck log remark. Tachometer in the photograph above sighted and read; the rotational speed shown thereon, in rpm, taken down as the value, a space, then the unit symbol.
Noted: 7800 rpm
